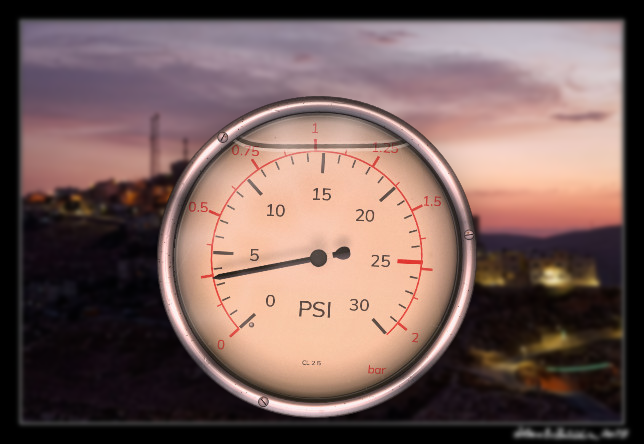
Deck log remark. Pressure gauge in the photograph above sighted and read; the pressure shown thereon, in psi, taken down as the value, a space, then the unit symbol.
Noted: 3.5 psi
